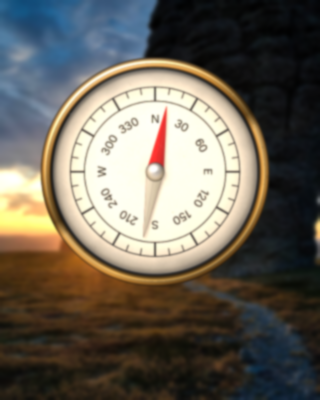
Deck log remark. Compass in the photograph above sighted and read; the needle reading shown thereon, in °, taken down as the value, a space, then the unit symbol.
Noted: 10 °
